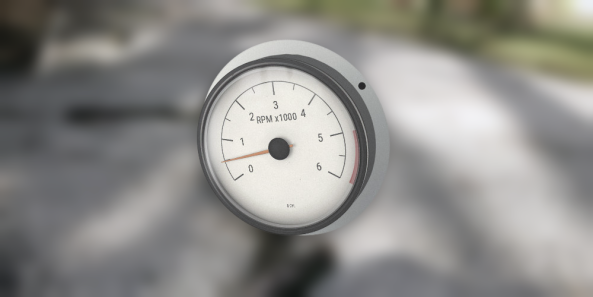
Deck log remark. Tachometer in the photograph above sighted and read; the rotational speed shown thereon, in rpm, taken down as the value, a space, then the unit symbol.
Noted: 500 rpm
